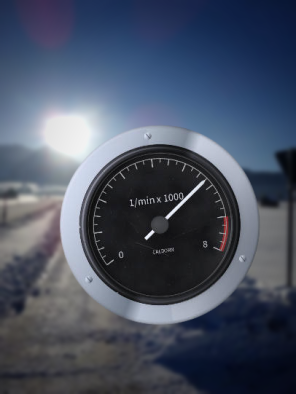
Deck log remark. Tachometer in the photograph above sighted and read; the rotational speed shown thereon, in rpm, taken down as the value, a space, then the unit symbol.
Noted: 5750 rpm
